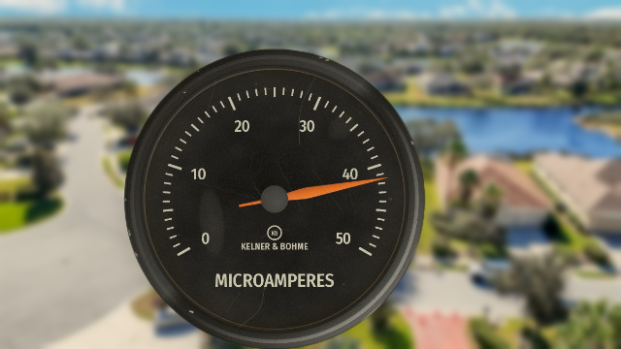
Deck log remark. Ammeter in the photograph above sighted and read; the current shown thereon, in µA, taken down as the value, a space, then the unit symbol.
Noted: 41.5 µA
